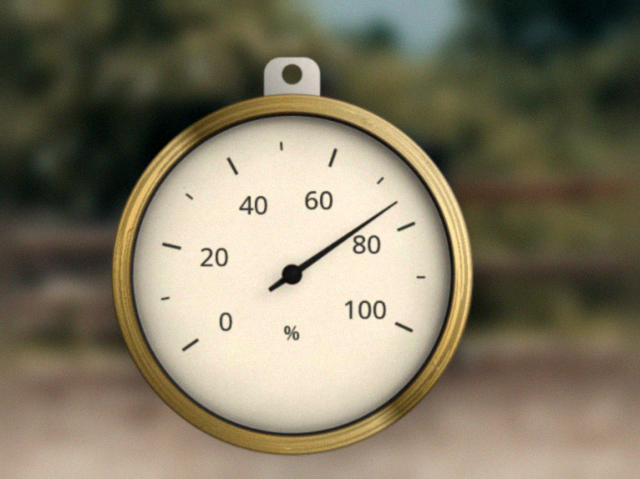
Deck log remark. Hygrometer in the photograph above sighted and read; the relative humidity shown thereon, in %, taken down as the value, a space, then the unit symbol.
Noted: 75 %
